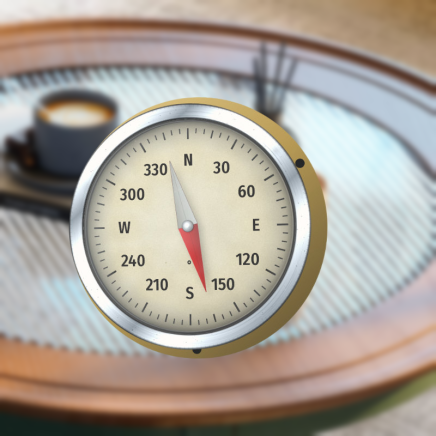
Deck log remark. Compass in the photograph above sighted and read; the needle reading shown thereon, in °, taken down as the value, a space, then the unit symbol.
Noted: 165 °
